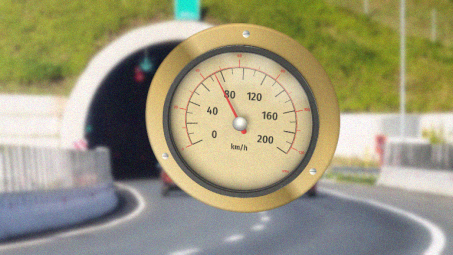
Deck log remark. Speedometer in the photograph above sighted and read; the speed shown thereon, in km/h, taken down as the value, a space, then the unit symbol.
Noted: 75 km/h
